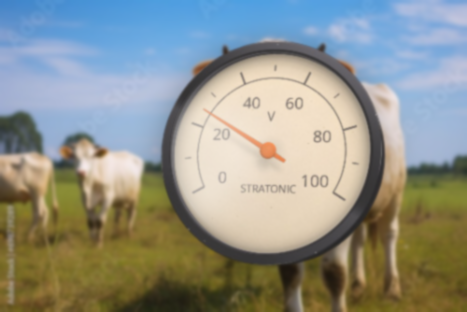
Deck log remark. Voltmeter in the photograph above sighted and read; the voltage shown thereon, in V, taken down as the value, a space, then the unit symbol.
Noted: 25 V
